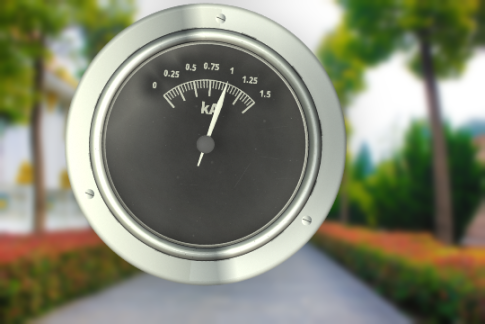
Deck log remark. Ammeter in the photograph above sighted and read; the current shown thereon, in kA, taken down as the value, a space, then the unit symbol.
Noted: 1 kA
